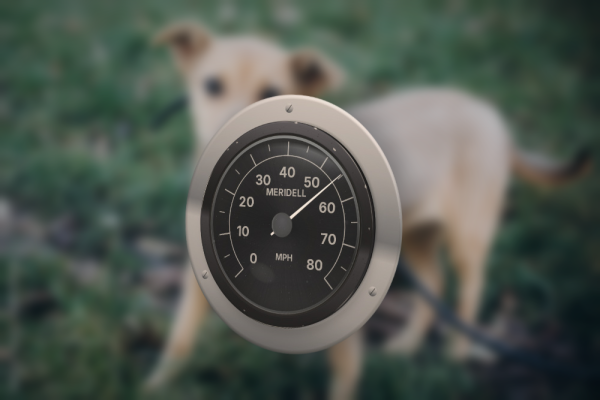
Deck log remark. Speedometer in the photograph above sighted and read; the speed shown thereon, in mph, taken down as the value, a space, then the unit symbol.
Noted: 55 mph
